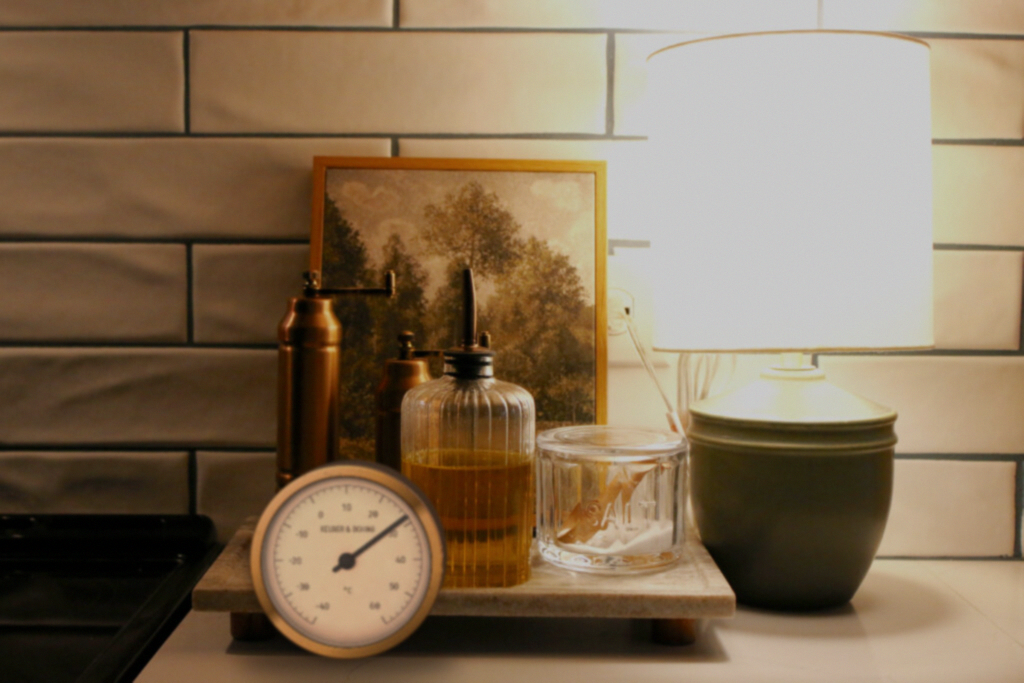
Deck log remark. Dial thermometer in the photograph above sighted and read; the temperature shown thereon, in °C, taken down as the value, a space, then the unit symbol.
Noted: 28 °C
